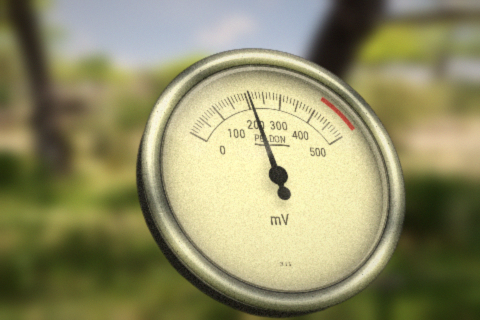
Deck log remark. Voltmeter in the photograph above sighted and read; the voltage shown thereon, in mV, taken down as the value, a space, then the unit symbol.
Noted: 200 mV
